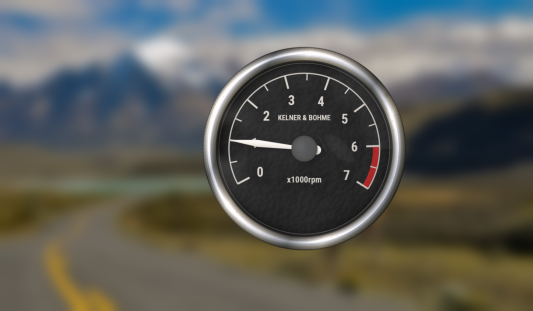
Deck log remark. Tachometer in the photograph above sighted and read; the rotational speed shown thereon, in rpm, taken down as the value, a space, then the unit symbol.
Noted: 1000 rpm
